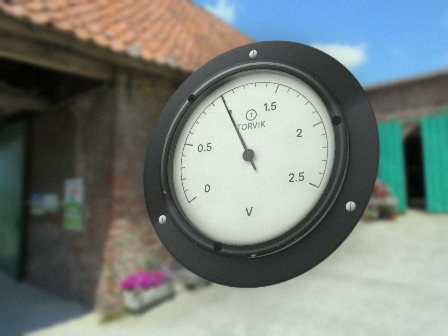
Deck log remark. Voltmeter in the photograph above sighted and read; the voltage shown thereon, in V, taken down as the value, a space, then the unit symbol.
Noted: 1 V
